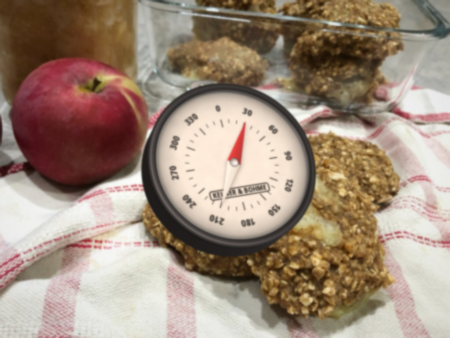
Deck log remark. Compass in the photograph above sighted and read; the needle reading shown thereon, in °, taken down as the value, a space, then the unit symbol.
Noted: 30 °
